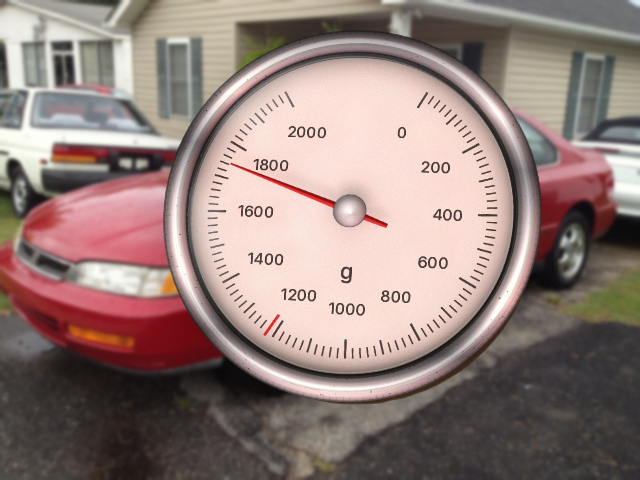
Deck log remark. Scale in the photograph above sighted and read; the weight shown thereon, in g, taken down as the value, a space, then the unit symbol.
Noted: 1740 g
